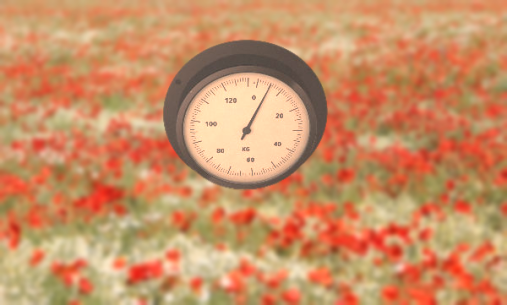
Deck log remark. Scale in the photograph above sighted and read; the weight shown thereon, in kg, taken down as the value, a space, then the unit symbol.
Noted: 5 kg
